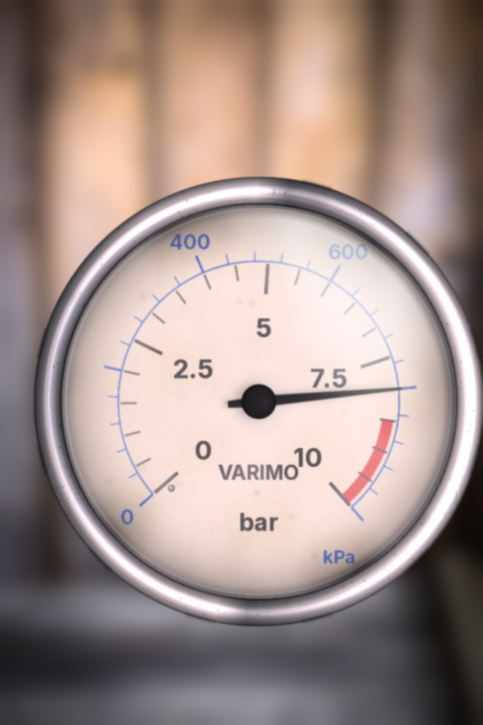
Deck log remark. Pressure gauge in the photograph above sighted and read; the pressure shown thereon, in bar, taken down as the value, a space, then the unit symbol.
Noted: 8 bar
